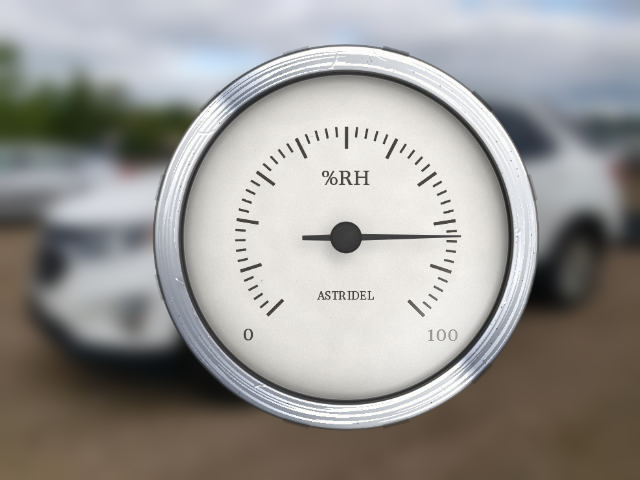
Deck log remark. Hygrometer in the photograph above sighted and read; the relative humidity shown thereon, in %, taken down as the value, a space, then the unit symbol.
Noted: 83 %
